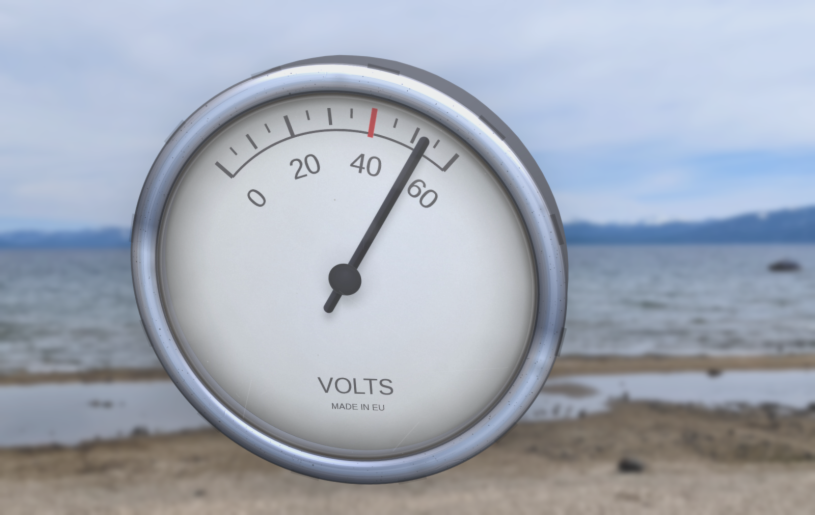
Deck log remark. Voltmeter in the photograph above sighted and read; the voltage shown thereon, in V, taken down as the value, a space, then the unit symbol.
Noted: 52.5 V
